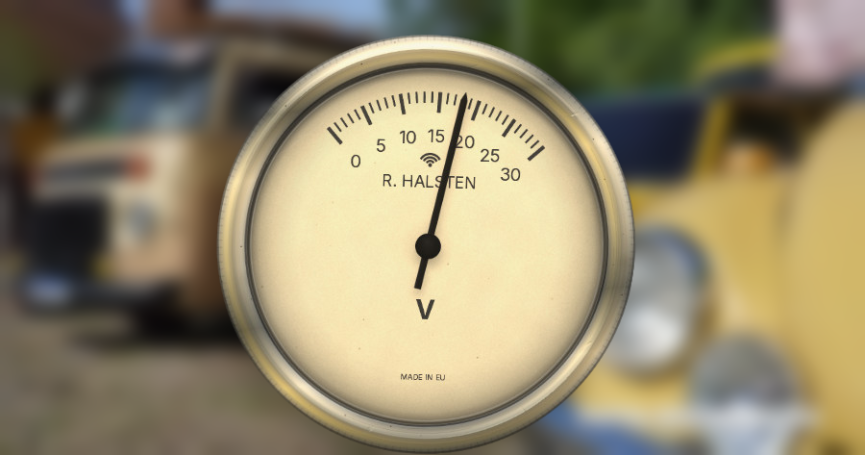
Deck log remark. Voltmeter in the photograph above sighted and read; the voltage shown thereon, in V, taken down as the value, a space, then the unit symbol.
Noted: 18 V
